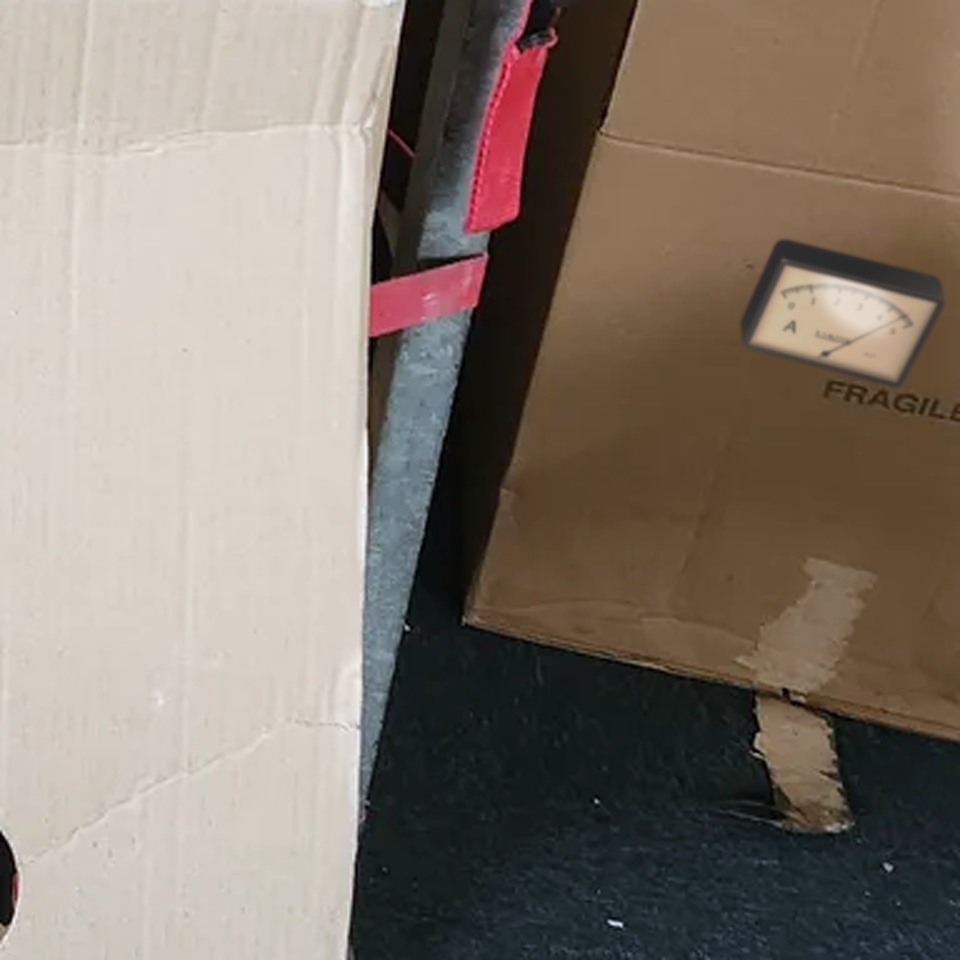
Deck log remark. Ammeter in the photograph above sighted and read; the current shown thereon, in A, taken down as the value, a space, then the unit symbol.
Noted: 4.5 A
